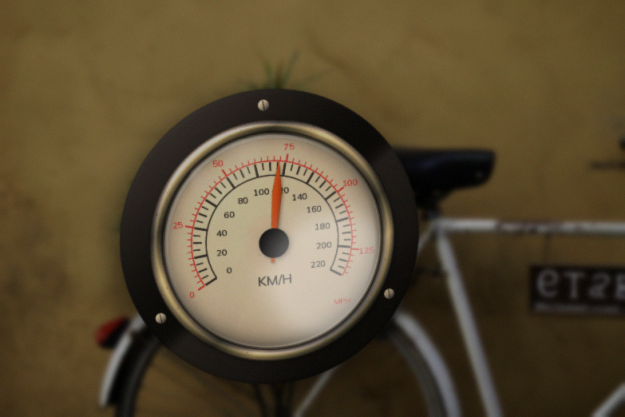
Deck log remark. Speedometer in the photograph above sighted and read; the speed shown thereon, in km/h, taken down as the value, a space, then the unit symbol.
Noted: 115 km/h
